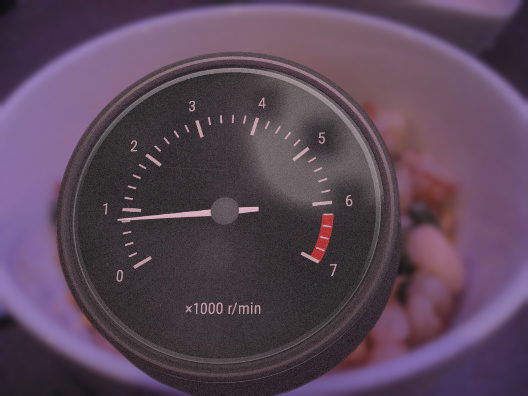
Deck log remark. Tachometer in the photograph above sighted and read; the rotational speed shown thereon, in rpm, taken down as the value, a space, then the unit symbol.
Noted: 800 rpm
